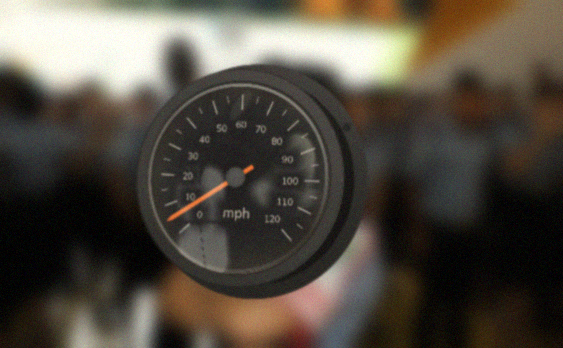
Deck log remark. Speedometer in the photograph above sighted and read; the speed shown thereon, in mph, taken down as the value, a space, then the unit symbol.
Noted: 5 mph
